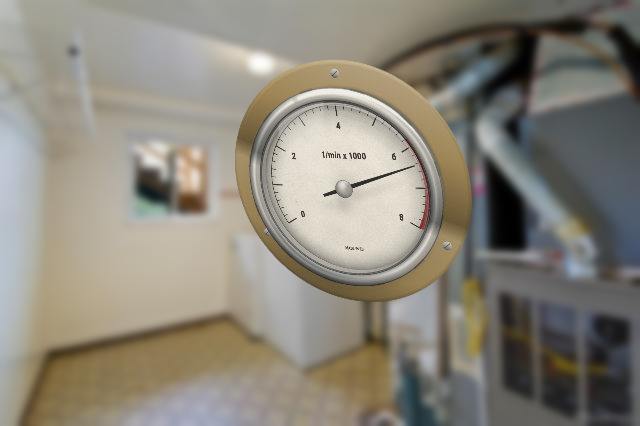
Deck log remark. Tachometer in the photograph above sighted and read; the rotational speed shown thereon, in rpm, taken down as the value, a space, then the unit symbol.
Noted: 6400 rpm
